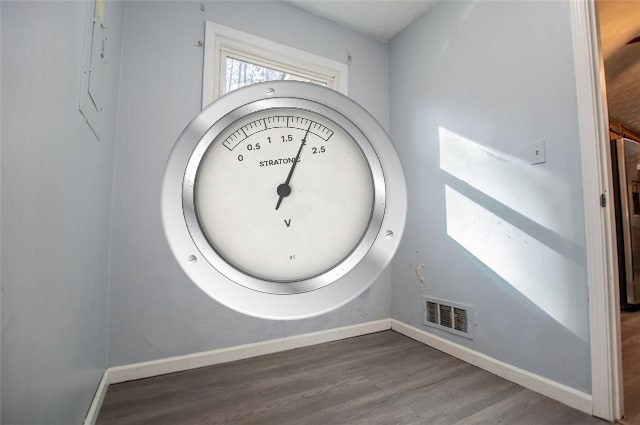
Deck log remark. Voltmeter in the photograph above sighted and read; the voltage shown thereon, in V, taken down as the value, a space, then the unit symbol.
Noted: 2 V
